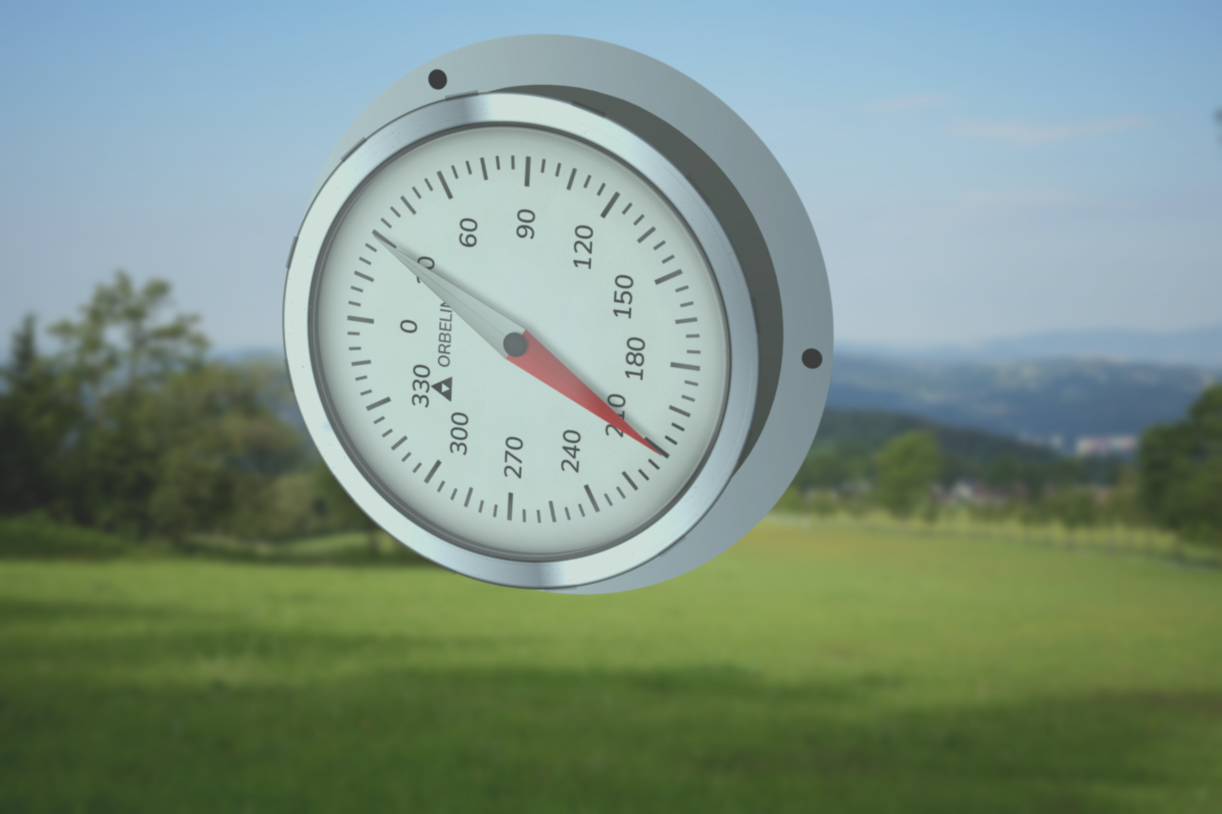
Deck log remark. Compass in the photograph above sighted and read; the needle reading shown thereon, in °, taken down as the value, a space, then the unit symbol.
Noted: 210 °
